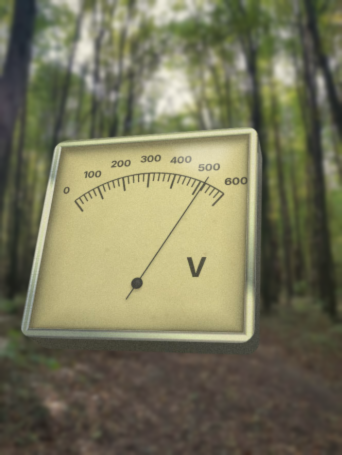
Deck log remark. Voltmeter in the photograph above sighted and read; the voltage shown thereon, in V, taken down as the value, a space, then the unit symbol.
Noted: 520 V
